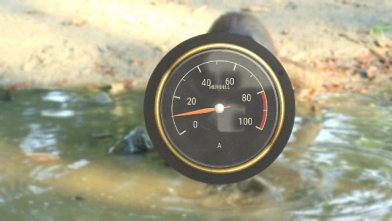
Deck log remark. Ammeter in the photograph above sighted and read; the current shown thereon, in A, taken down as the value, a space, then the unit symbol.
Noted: 10 A
